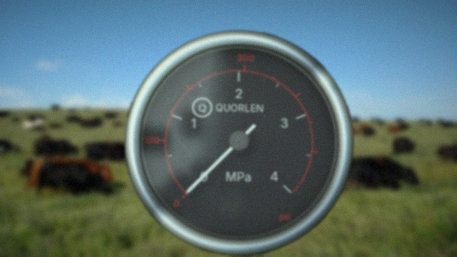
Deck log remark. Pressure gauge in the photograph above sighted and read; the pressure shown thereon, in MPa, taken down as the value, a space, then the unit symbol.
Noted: 0 MPa
